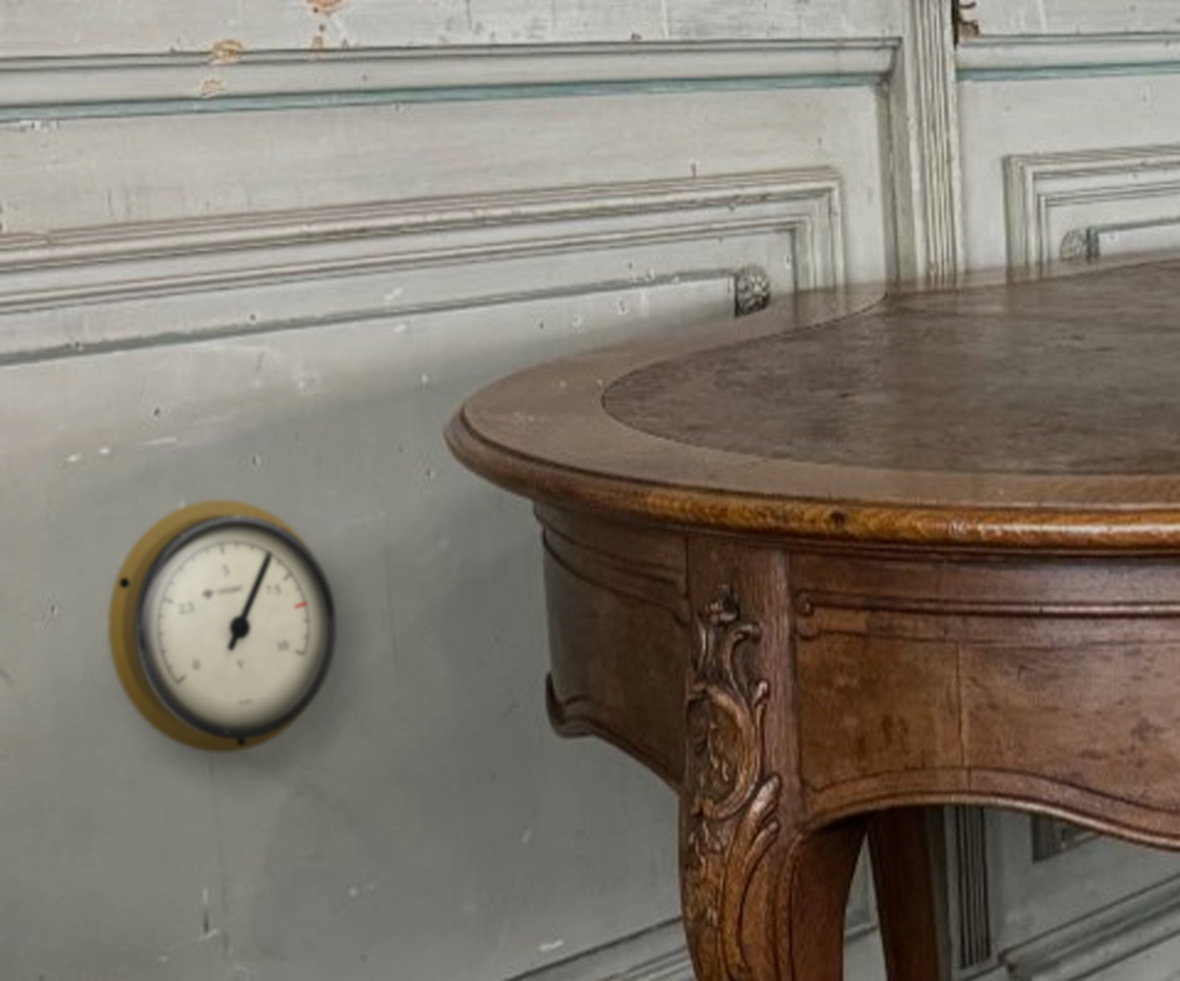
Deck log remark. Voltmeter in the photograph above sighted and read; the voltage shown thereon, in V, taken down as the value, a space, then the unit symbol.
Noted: 6.5 V
